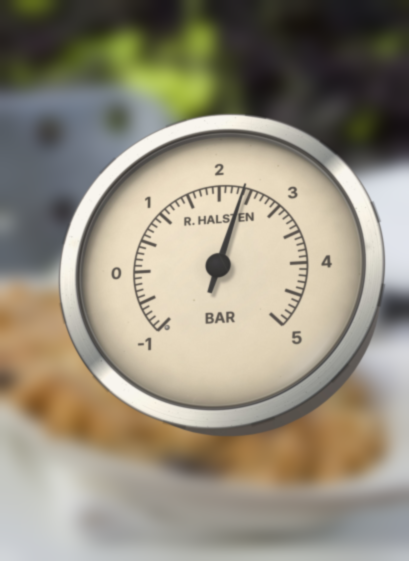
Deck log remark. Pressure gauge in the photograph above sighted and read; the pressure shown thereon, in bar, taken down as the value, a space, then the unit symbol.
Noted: 2.4 bar
